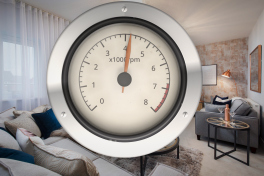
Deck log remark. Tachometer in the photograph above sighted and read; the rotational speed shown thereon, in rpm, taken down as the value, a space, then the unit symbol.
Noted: 4200 rpm
